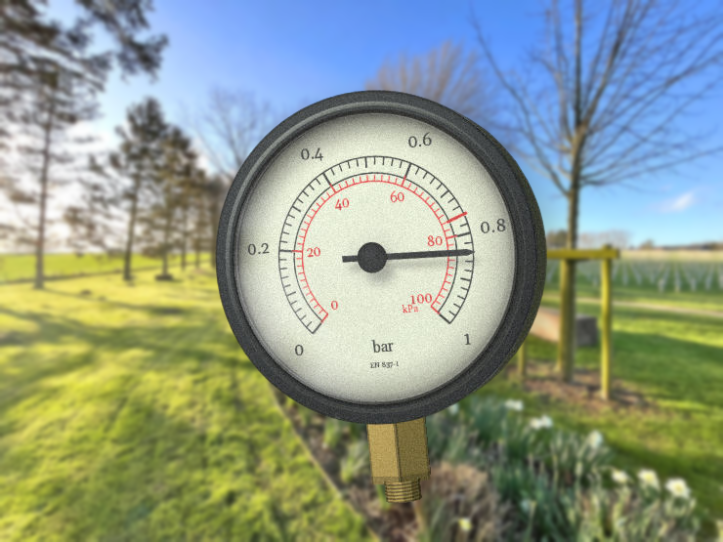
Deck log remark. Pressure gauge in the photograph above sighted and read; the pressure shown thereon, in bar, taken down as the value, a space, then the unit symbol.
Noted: 0.84 bar
